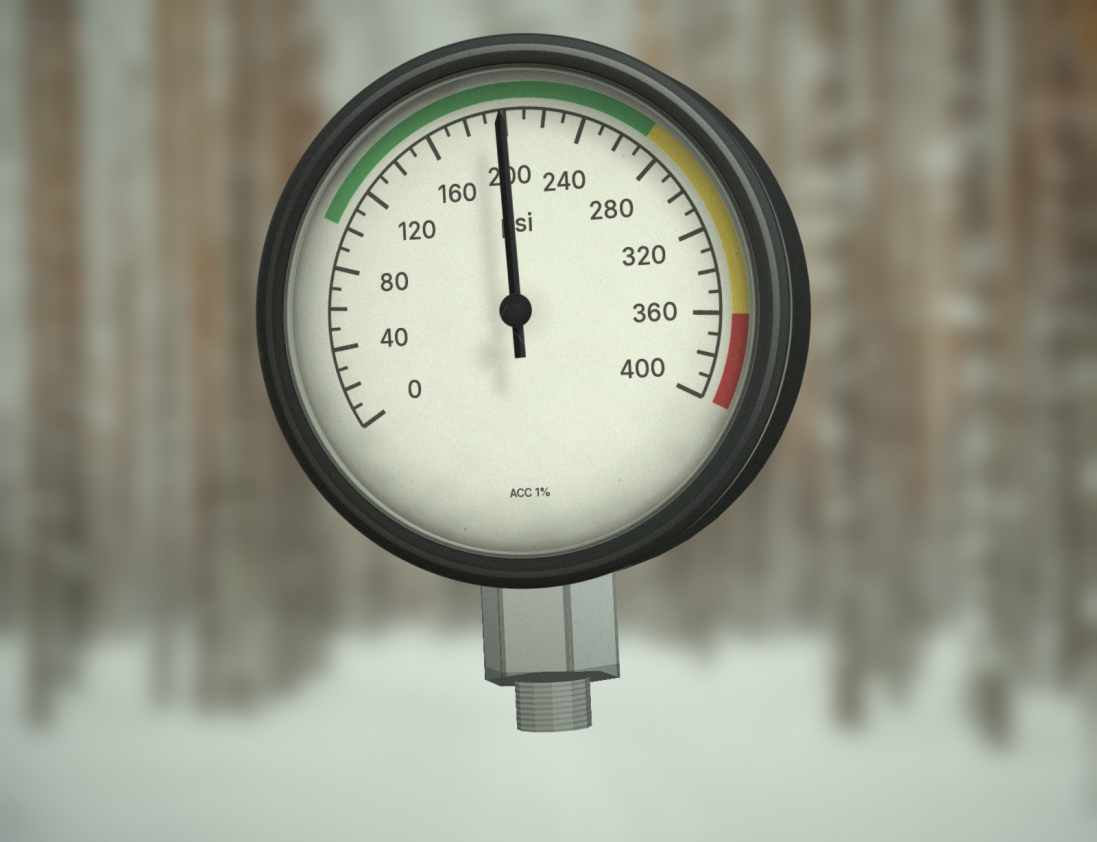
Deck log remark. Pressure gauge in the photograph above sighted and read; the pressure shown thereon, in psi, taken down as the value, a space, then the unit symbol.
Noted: 200 psi
